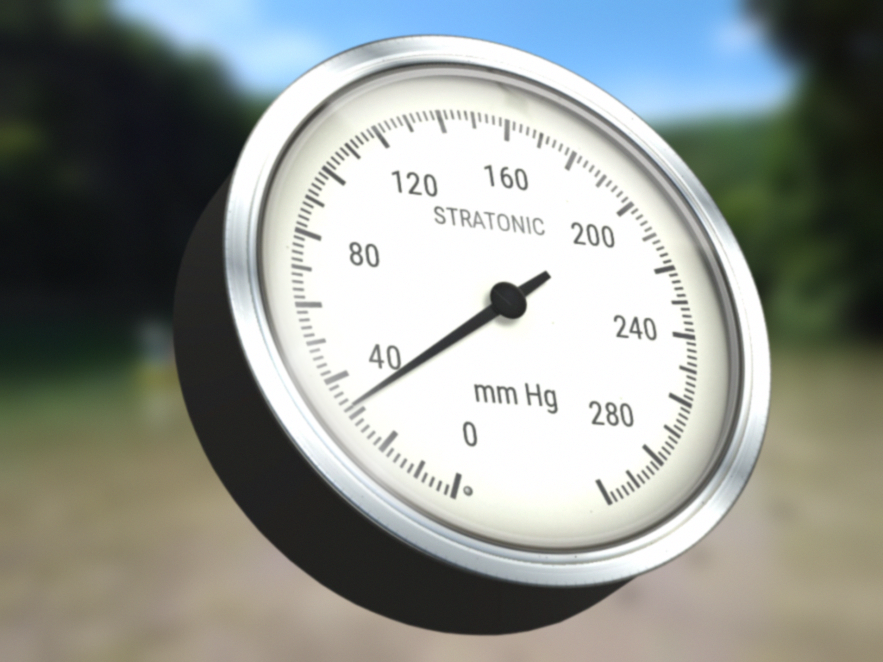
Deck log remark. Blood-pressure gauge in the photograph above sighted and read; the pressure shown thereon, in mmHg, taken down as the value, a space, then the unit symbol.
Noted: 32 mmHg
